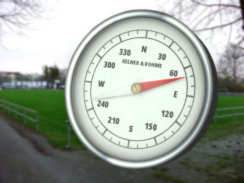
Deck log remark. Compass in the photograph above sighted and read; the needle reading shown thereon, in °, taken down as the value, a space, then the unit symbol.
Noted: 70 °
